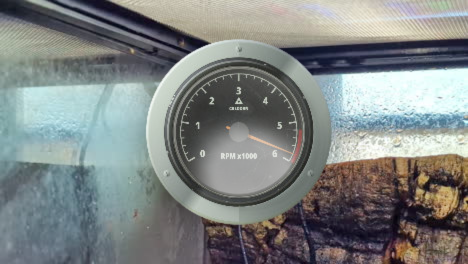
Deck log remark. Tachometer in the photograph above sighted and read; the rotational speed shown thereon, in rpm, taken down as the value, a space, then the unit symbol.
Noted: 5800 rpm
